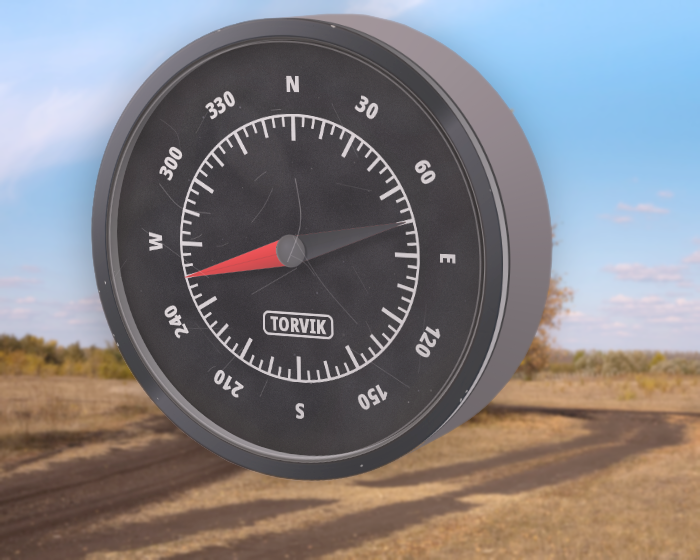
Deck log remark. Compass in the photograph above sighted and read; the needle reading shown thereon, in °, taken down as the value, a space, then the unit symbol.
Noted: 255 °
